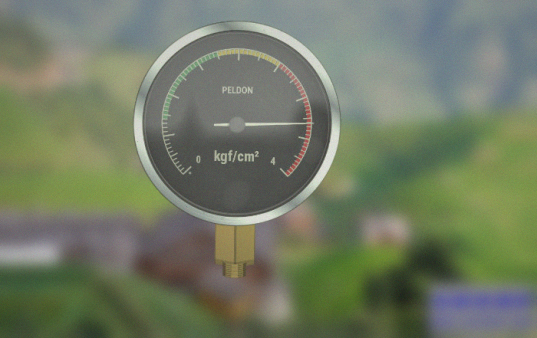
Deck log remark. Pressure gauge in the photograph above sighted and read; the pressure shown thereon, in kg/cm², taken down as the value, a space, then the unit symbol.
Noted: 3.3 kg/cm²
